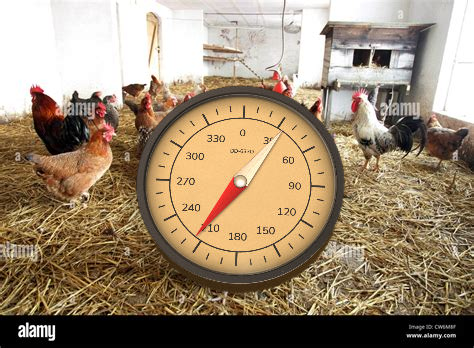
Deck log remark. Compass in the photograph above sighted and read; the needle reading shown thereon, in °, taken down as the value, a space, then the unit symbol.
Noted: 215 °
